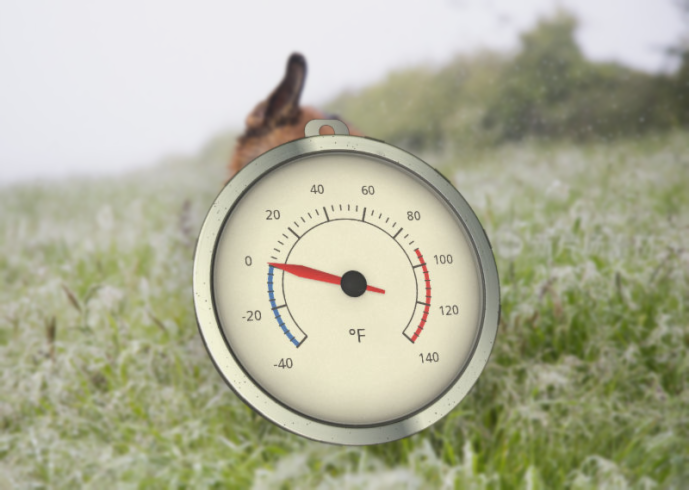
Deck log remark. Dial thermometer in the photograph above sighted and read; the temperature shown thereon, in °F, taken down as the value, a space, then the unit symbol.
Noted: 0 °F
